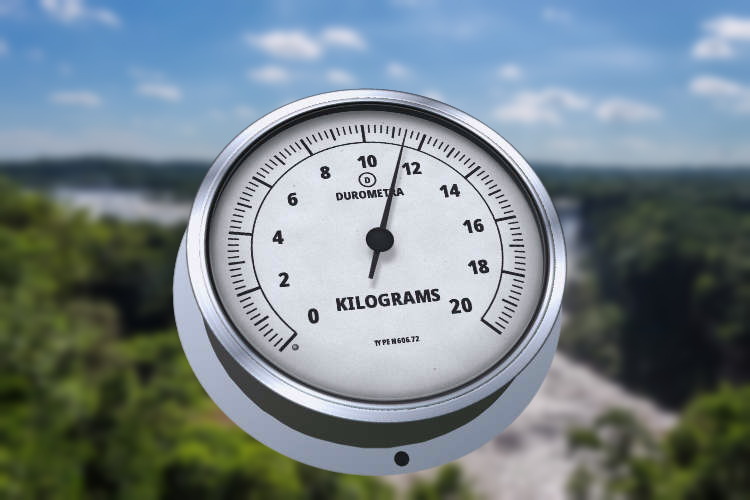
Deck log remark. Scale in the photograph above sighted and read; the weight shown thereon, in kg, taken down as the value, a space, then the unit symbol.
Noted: 11.4 kg
